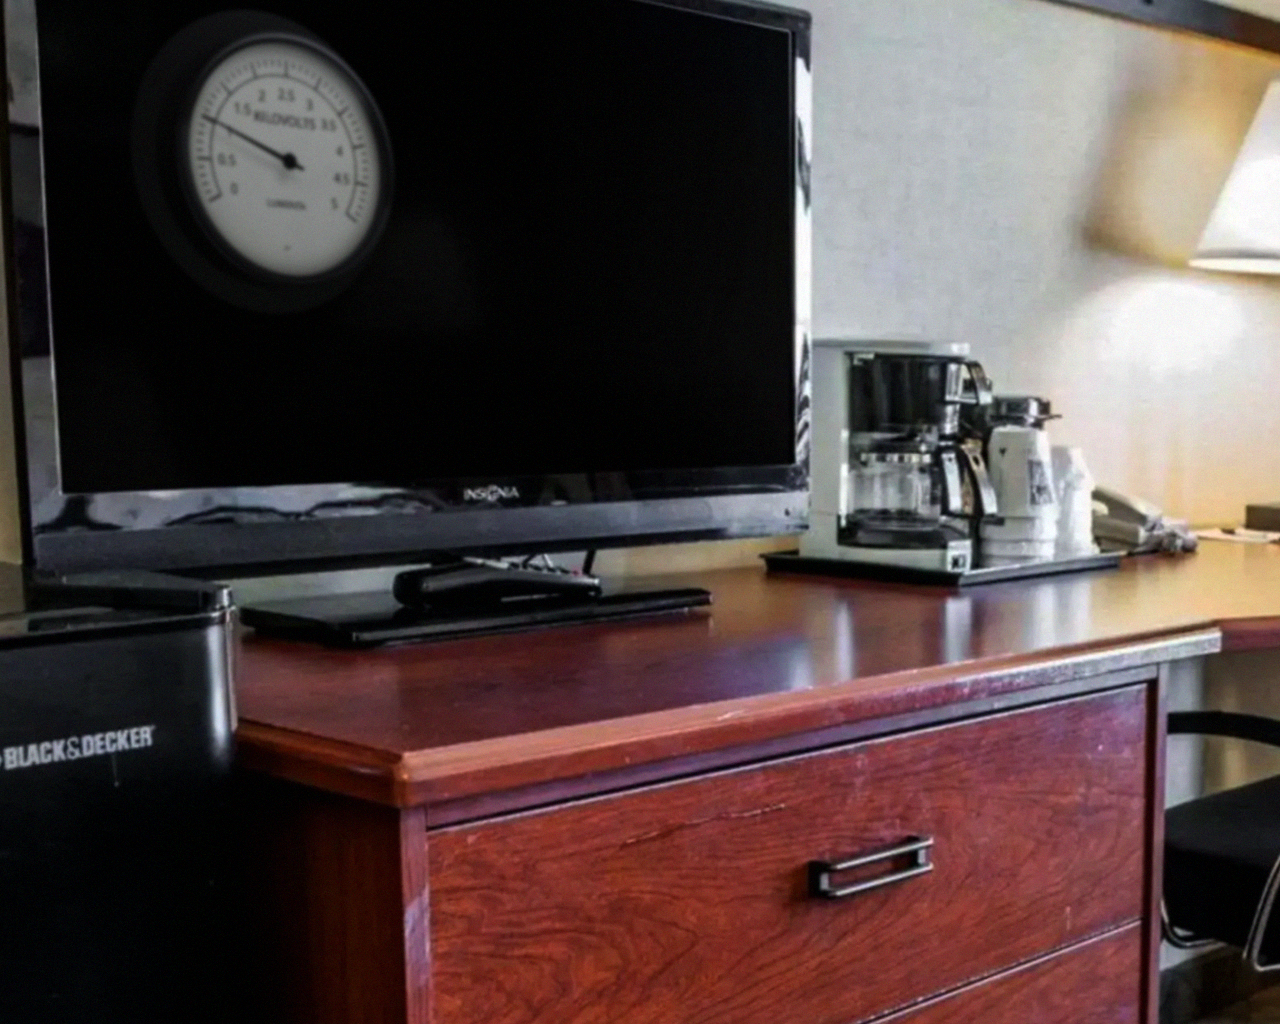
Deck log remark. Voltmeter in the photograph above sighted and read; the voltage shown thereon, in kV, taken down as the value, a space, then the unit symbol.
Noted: 1 kV
